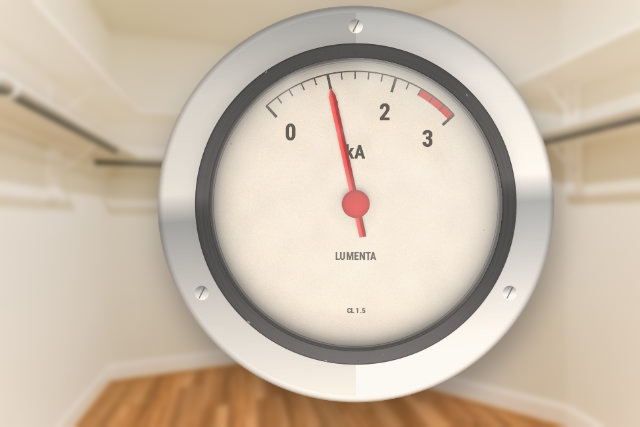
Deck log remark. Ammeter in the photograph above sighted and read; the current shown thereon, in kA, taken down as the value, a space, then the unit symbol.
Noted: 1 kA
